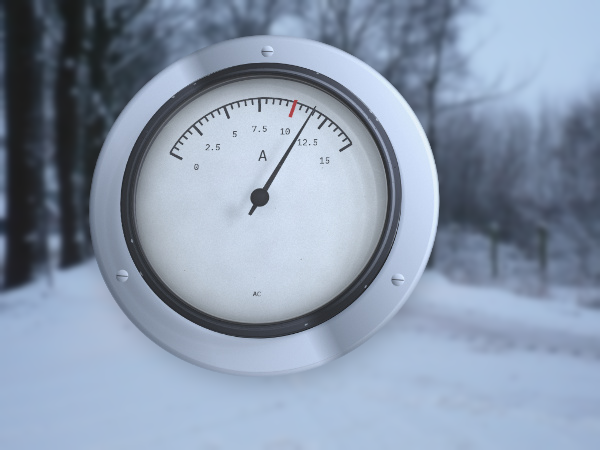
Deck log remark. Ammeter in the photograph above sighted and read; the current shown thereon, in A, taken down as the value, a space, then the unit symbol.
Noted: 11.5 A
